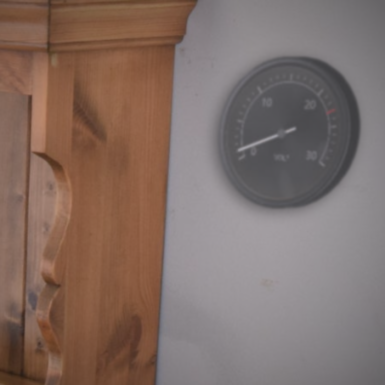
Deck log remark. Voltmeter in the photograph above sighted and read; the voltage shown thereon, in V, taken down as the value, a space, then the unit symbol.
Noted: 1 V
